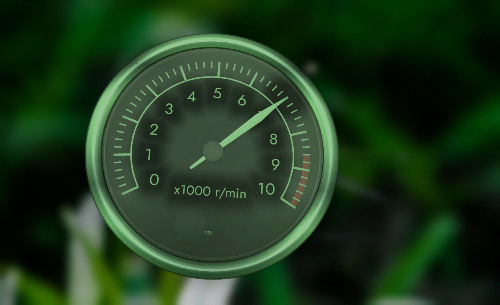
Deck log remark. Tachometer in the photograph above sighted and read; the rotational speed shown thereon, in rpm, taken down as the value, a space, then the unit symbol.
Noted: 7000 rpm
